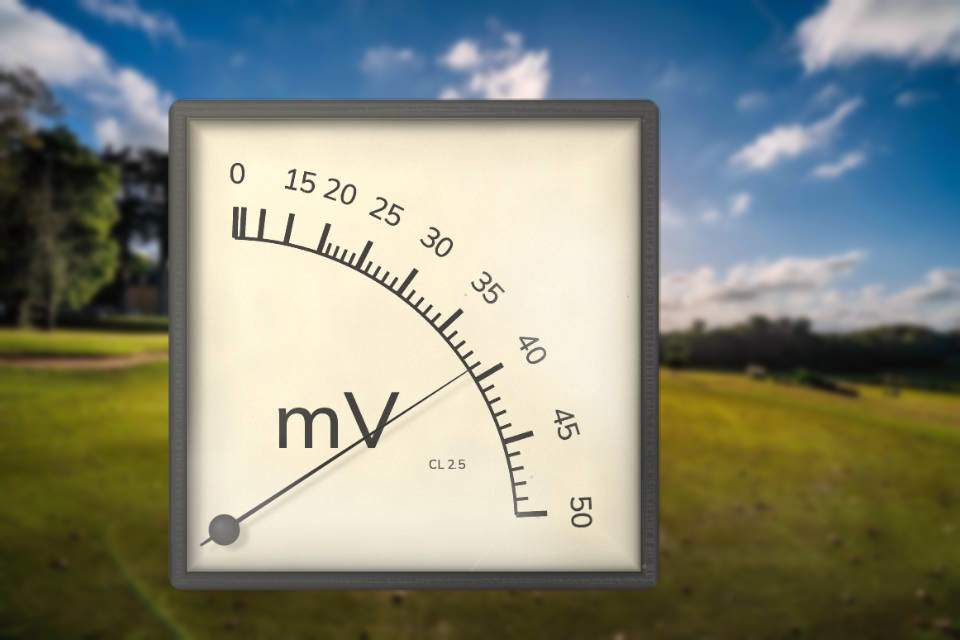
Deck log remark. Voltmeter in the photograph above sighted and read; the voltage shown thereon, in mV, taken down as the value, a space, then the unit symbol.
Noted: 39 mV
